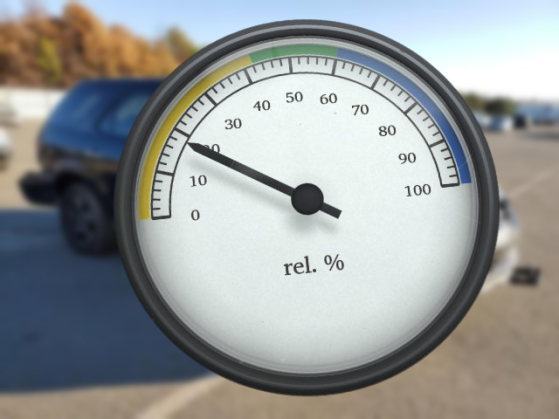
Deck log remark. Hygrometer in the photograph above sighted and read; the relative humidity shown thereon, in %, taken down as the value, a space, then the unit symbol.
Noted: 18 %
